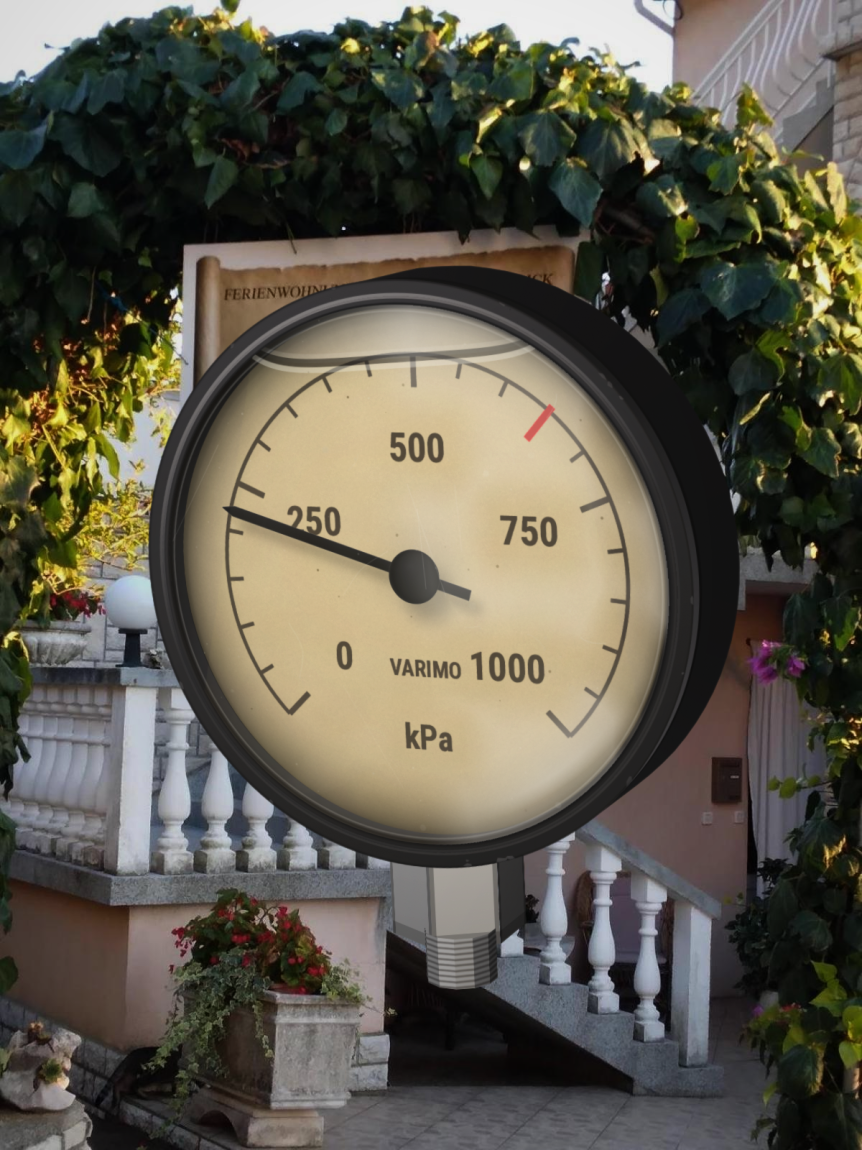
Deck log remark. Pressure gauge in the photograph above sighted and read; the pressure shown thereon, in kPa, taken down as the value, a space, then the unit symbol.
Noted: 225 kPa
